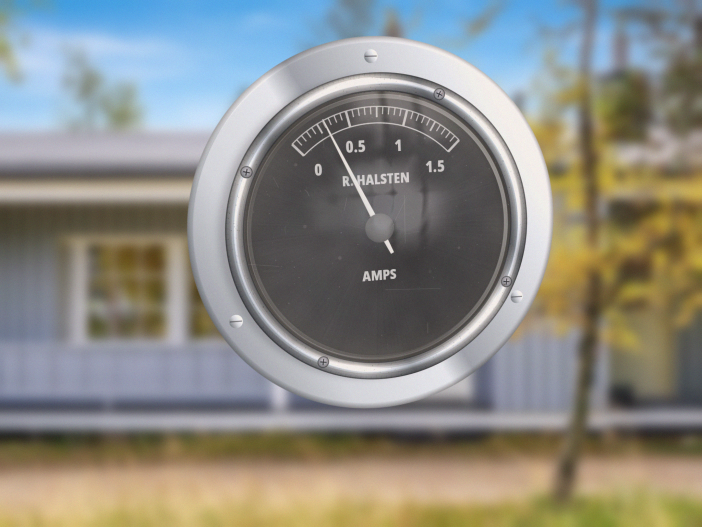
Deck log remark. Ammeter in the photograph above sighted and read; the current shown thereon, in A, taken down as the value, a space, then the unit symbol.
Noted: 0.3 A
